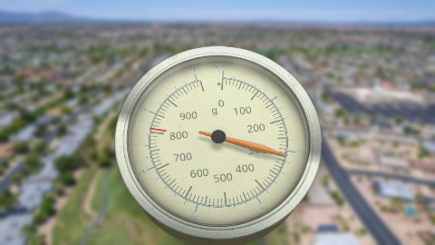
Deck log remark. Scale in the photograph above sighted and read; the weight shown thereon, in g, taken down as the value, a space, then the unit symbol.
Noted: 300 g
